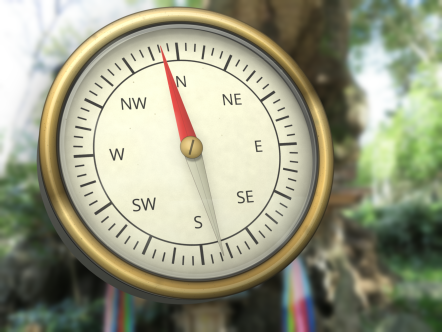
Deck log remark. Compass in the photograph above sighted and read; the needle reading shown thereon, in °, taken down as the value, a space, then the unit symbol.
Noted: 350 °
